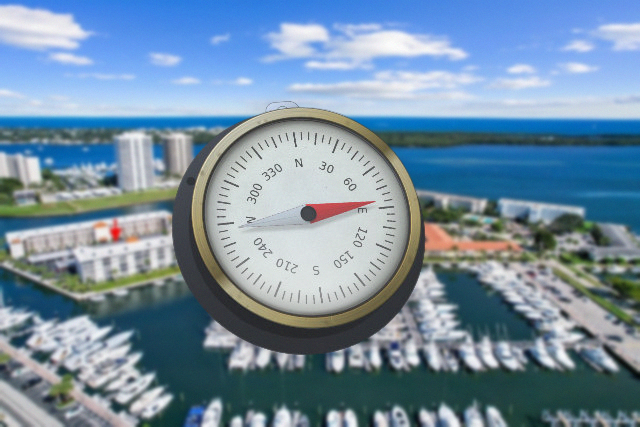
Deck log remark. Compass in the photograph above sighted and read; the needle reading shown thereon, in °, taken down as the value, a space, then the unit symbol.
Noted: 85 °
